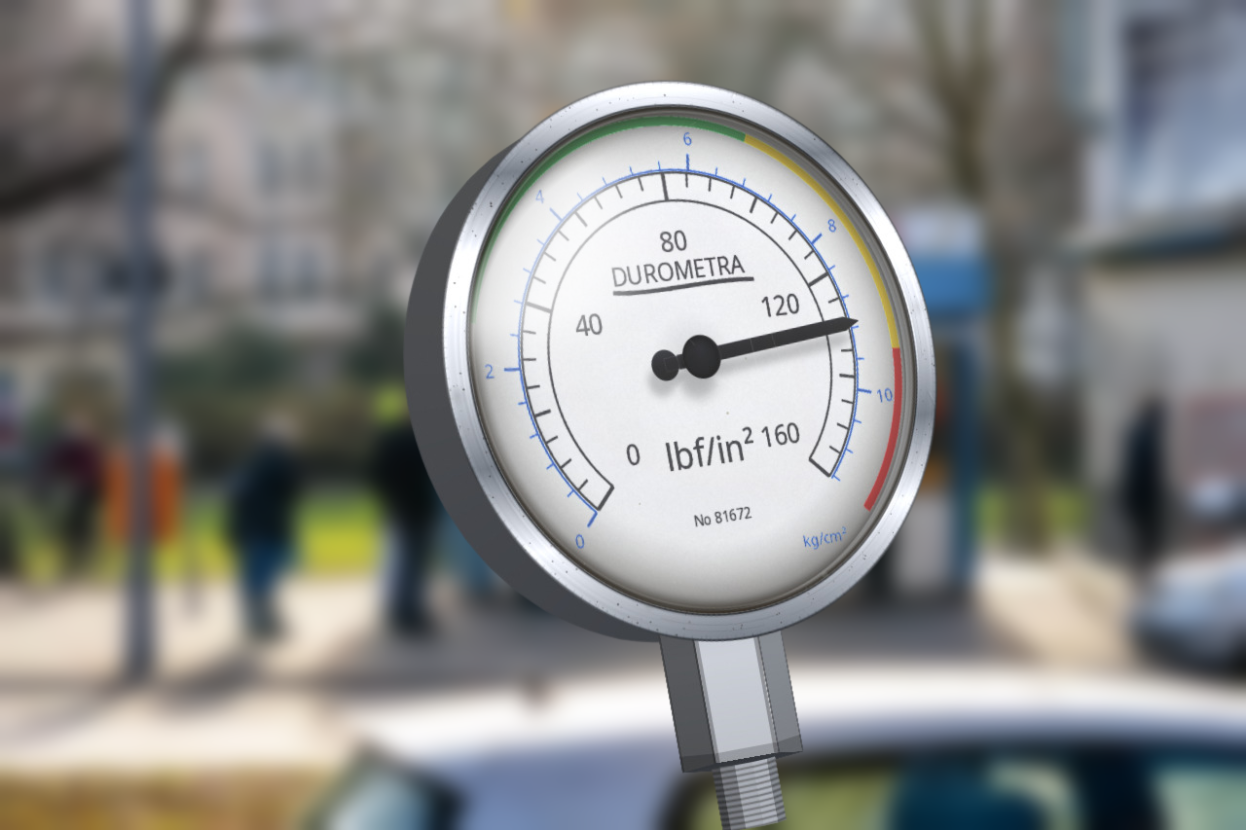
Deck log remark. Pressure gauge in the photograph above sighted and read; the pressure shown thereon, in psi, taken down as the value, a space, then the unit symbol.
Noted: 130 psi
